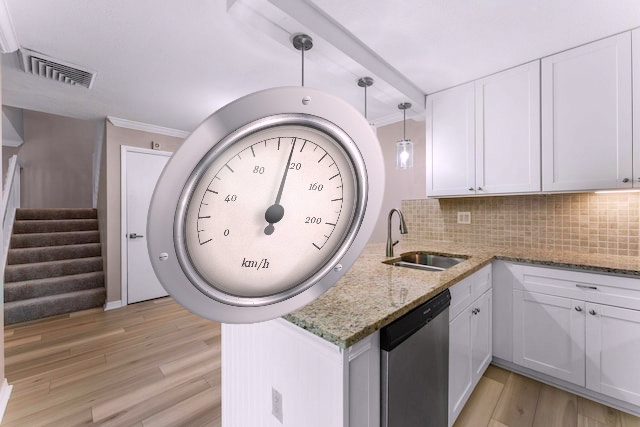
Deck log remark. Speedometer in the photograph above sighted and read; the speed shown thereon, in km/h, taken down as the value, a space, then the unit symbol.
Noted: 110 km/h
